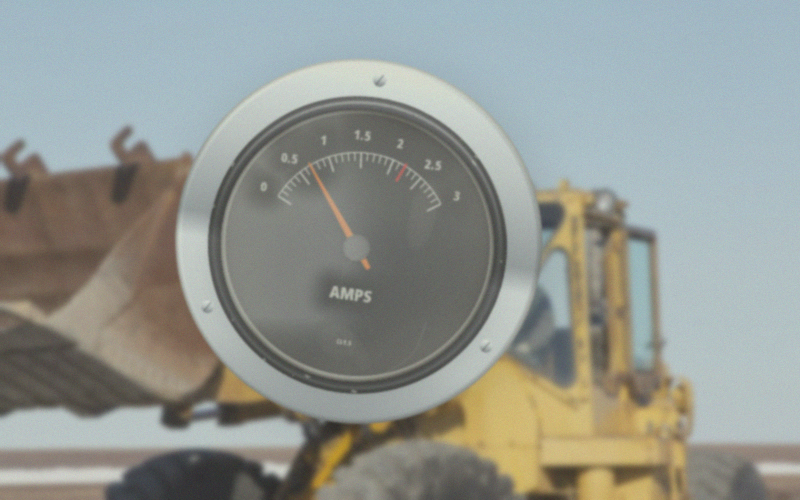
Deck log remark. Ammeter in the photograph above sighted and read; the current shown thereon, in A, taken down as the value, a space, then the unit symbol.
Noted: 0.7 A
